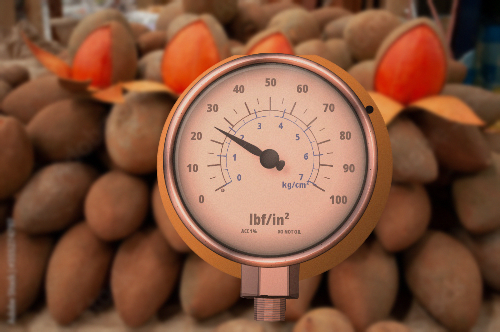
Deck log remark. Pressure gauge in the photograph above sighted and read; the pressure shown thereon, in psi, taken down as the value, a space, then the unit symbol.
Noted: 25 psi
